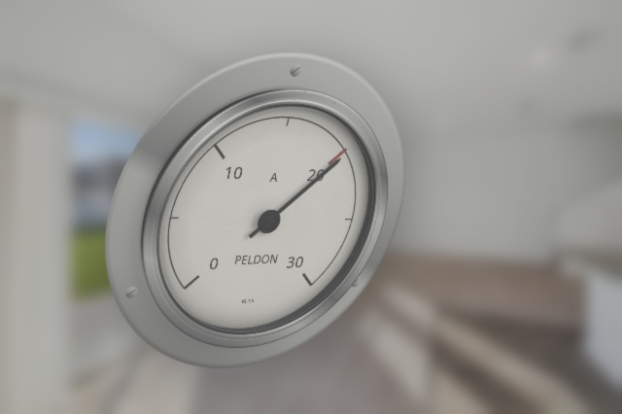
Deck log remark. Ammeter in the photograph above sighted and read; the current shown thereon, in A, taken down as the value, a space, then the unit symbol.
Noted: 20 A
